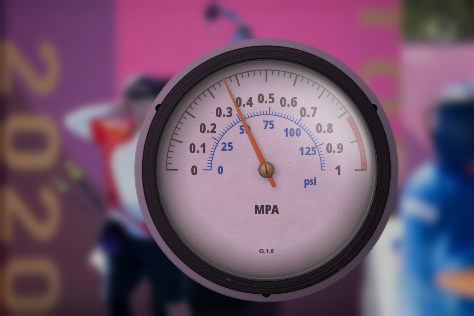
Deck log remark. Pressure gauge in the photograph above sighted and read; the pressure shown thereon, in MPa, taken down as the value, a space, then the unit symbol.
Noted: 0.36 MPa
